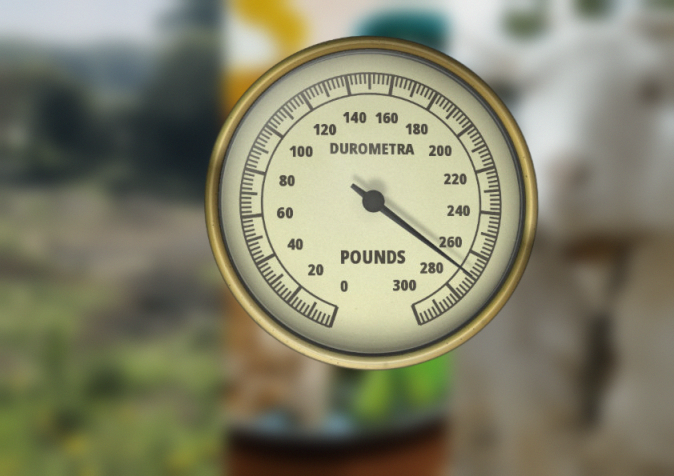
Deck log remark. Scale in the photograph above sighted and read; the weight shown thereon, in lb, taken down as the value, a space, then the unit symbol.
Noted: 270 lb
